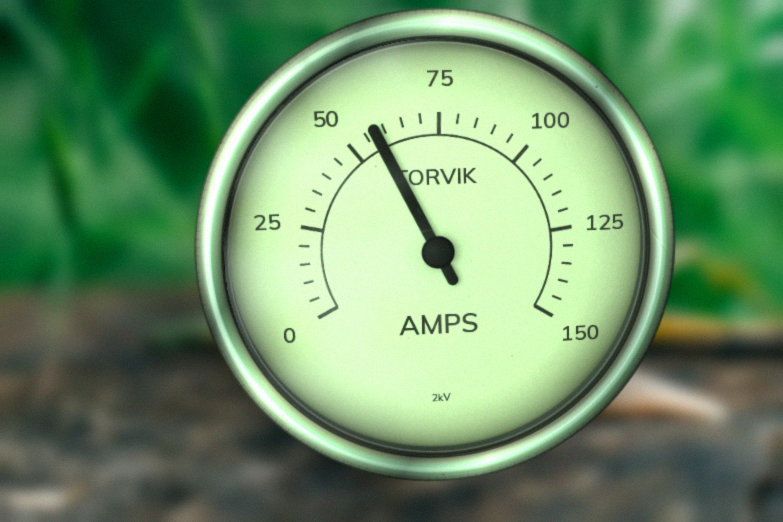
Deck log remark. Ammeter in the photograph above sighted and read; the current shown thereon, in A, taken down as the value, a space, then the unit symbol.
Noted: 57.5 A
